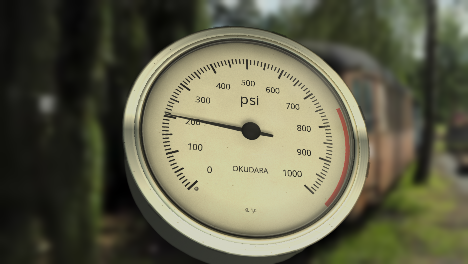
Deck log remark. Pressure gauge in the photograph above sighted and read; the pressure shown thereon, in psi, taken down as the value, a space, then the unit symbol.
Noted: 200 psi
